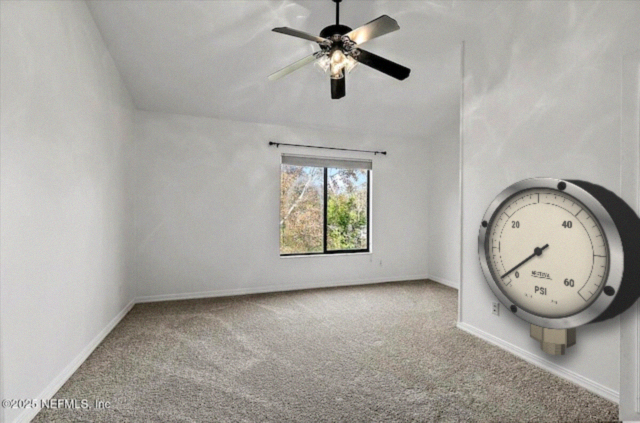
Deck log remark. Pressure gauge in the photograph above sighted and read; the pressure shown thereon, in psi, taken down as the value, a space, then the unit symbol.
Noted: 2 psi
